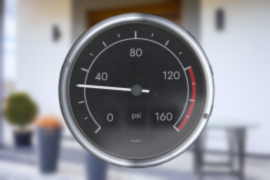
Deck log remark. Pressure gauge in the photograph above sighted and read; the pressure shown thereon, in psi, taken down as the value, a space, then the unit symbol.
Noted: 30 psi
